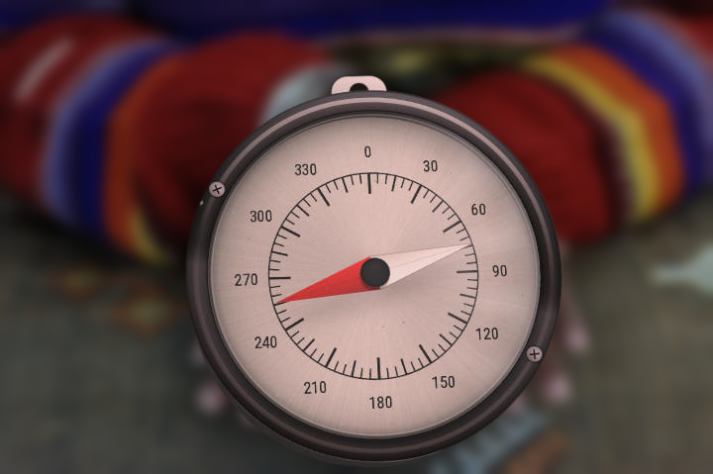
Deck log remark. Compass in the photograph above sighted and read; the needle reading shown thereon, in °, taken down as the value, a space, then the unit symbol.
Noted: 255 °
